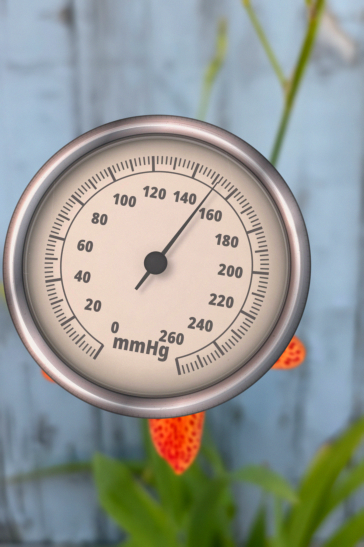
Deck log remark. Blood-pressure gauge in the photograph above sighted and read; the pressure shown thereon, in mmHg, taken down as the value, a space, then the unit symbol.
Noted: 152 mmHg
